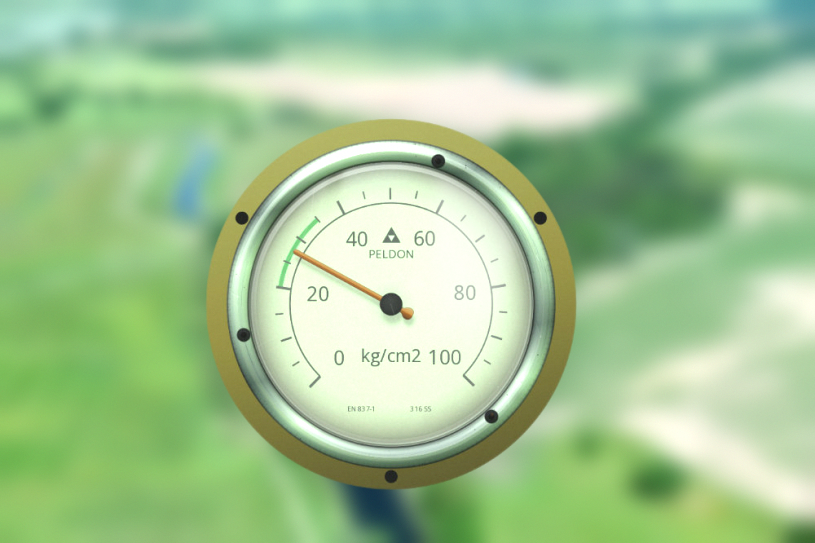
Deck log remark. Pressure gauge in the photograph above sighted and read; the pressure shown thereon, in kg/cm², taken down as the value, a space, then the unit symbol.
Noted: 27.5 kg/cm²
